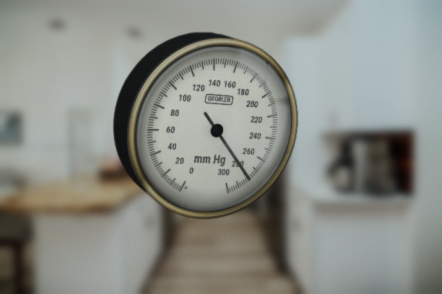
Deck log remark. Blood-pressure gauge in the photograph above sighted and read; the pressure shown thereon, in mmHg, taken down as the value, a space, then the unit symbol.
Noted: 280 mmHg
